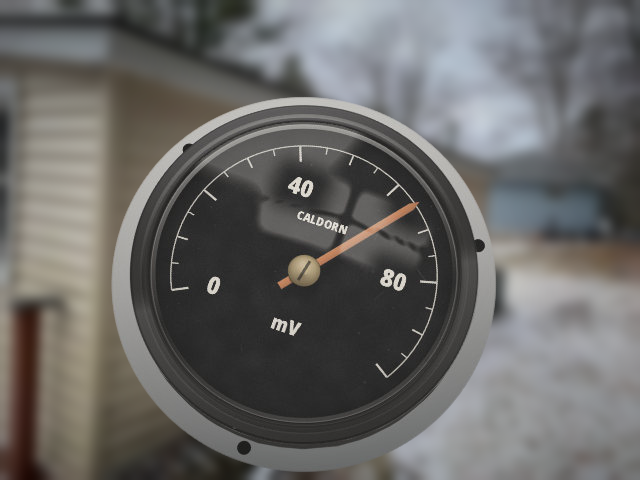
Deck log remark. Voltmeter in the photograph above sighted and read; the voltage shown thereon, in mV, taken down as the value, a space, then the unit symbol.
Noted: 65 mV
